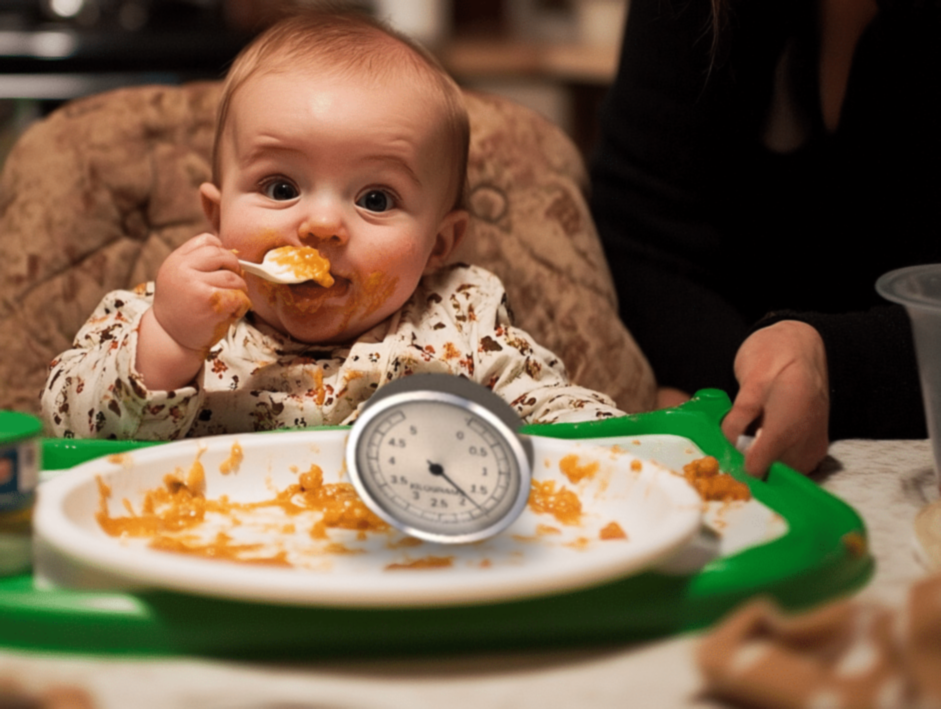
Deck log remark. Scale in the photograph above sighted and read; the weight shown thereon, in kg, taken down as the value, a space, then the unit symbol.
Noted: 1.75 kg
